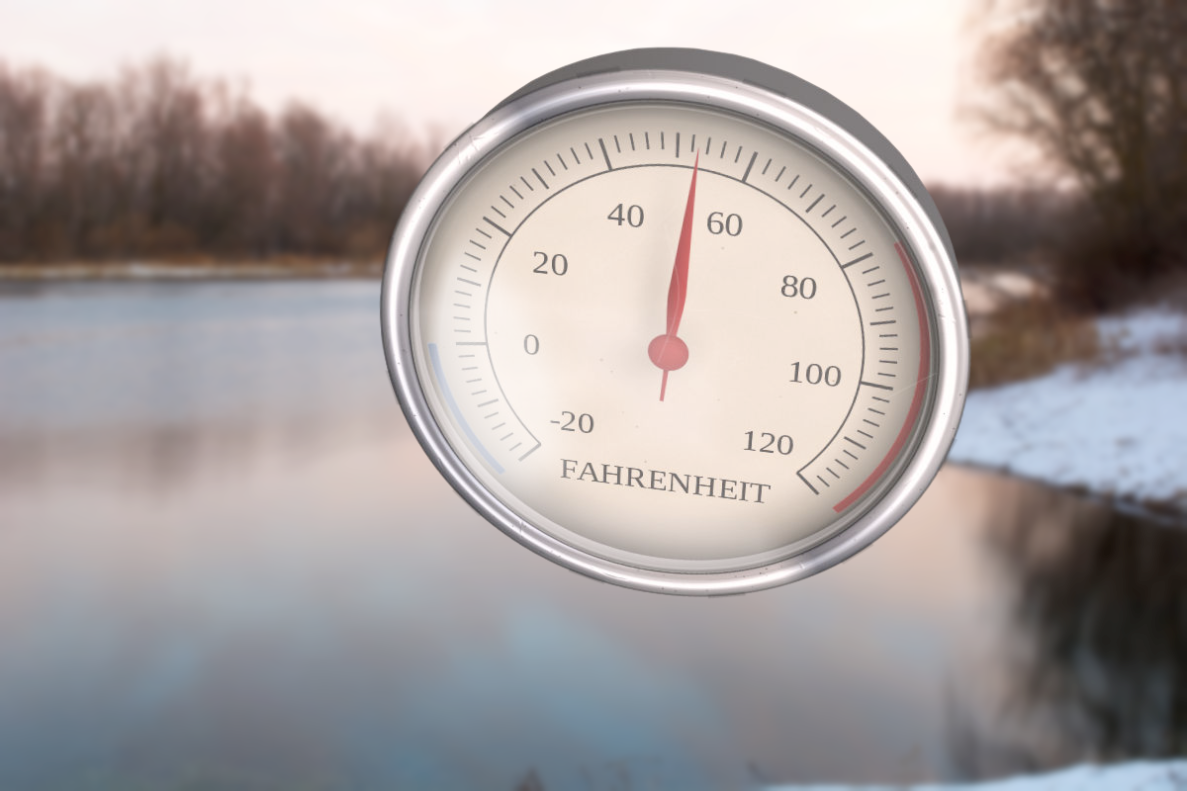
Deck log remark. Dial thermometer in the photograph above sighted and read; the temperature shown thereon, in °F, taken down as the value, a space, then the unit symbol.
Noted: 53 °F
